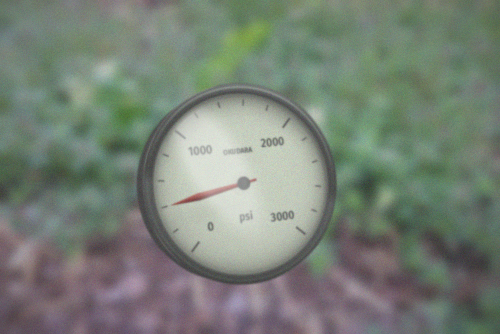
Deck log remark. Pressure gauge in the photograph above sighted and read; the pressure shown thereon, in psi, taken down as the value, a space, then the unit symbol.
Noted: 400 psi
